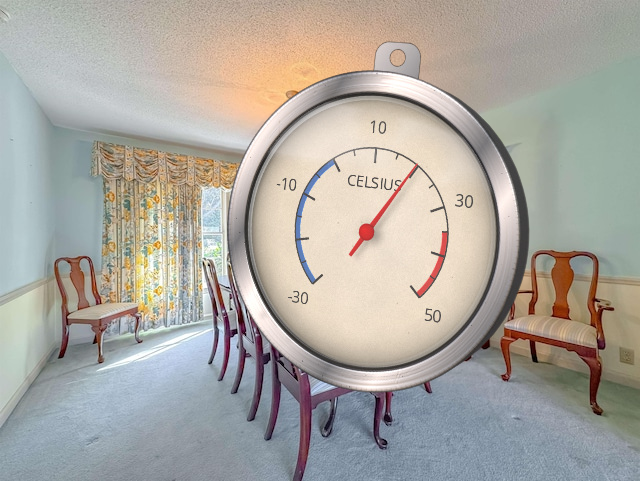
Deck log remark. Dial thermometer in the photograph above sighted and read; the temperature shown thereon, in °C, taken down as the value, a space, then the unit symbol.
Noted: 20 °C
